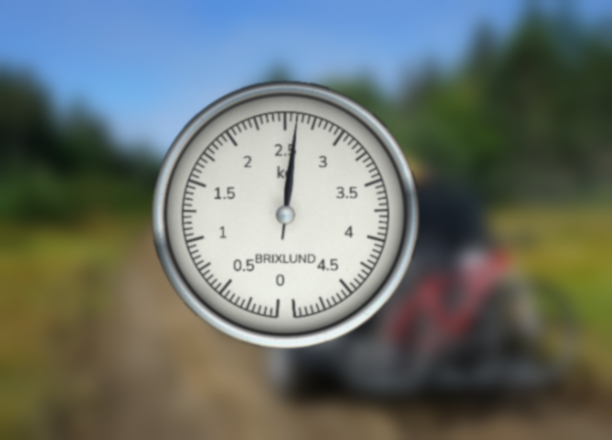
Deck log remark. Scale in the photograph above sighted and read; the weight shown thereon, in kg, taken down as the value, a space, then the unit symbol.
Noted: 2.6 kg
